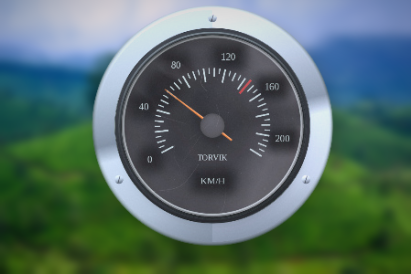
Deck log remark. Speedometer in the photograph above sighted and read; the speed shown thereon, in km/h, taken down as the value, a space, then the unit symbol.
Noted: 60 km/h
